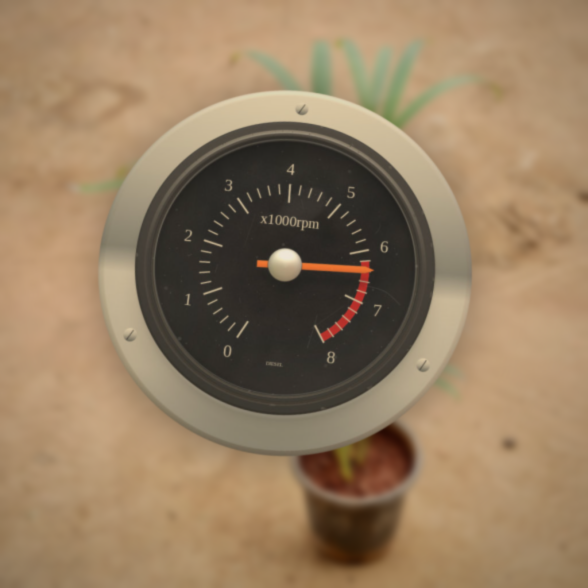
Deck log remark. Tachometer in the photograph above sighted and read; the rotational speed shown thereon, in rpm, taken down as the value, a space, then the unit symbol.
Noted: 6400 rpm
